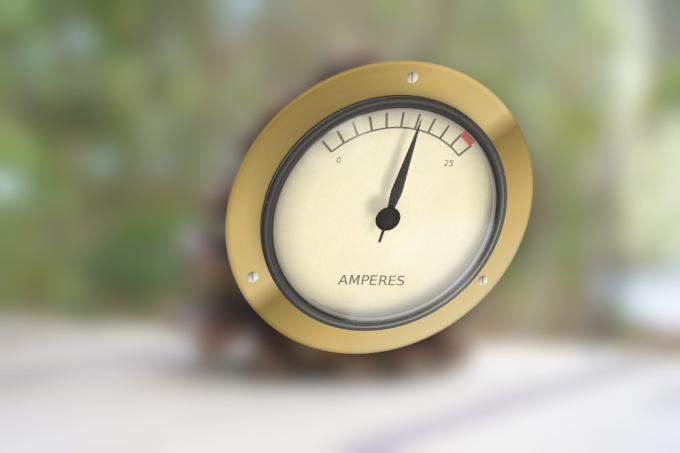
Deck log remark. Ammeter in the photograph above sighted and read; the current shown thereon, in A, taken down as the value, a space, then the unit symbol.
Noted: 15 A
